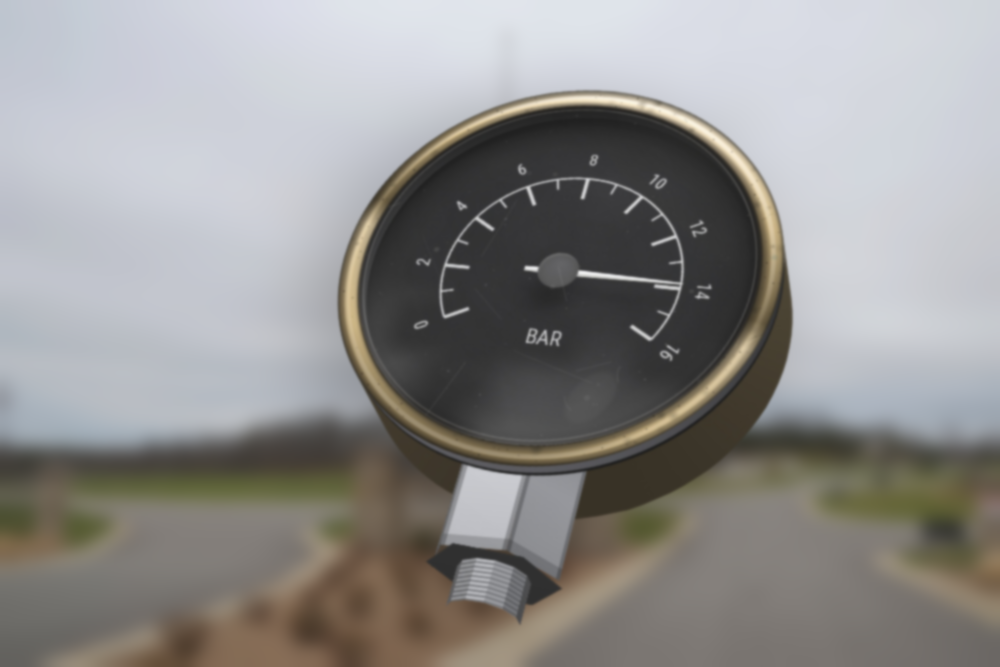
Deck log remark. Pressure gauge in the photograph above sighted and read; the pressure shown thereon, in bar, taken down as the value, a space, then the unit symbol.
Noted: 14 bar
